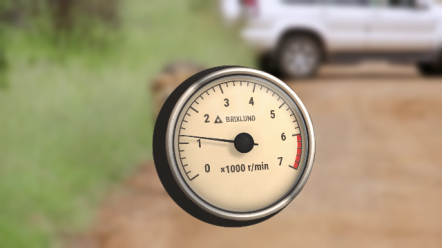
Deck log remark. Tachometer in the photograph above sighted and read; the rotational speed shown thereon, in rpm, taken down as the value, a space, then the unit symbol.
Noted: 1200 rpm
